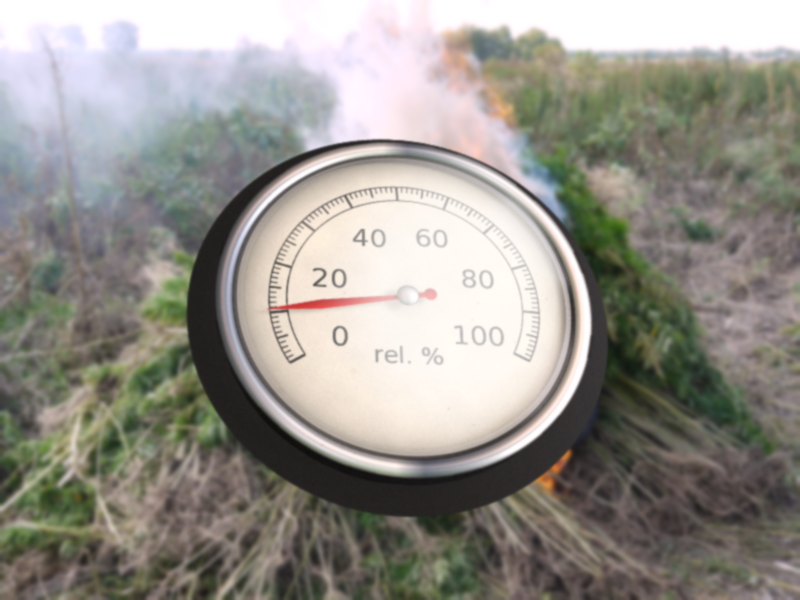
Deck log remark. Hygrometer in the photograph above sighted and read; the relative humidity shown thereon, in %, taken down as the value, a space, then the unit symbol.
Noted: 10 %
